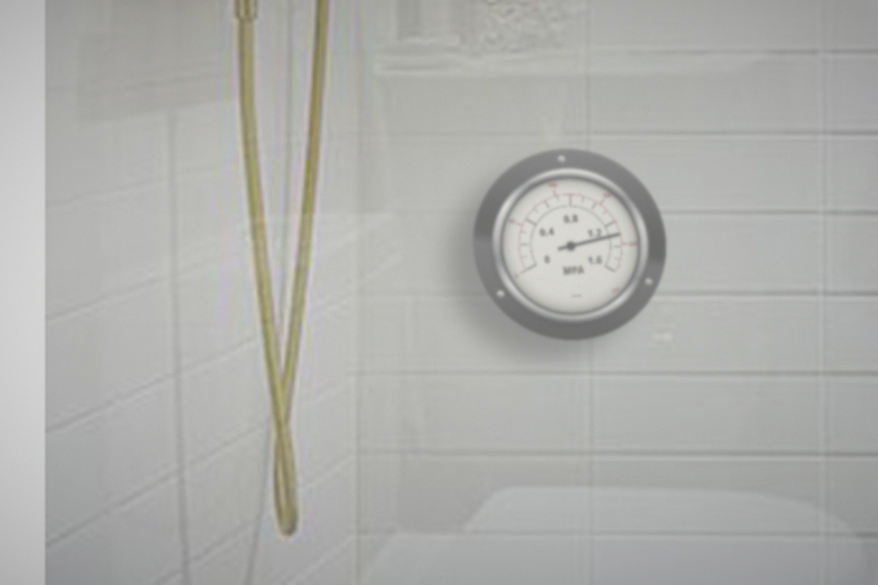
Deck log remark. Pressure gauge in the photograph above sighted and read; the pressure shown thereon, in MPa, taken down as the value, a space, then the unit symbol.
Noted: 1.3 MPa
